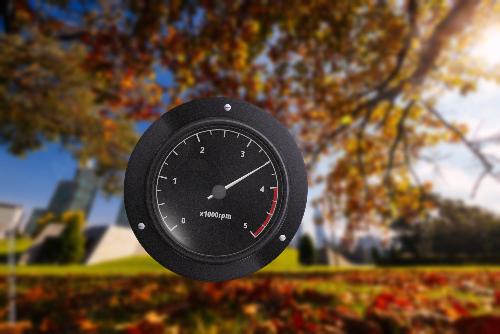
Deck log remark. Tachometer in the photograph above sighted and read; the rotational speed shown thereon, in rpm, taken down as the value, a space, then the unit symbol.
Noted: 3500 rpm
